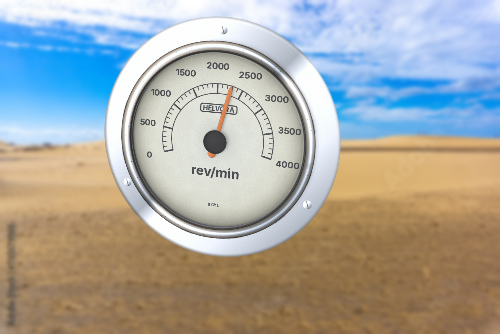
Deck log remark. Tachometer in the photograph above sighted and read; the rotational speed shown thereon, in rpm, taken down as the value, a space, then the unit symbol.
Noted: 2300 rpm
